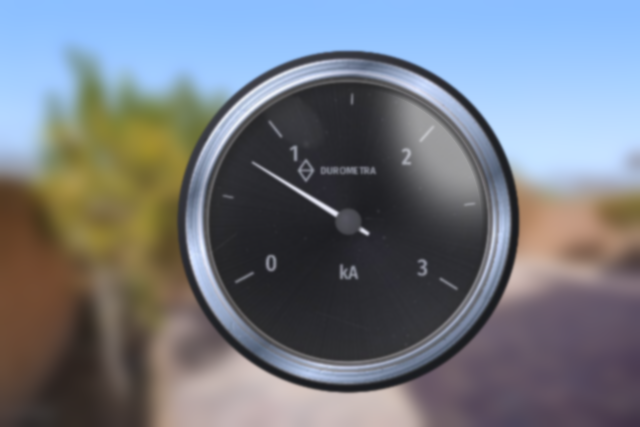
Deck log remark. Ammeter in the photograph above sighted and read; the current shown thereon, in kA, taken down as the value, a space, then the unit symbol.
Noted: 0.75 kA
